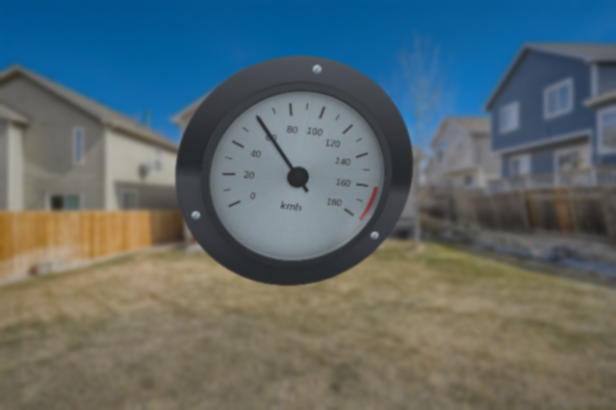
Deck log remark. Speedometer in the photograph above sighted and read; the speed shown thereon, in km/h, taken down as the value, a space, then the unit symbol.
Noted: 60 km/h
